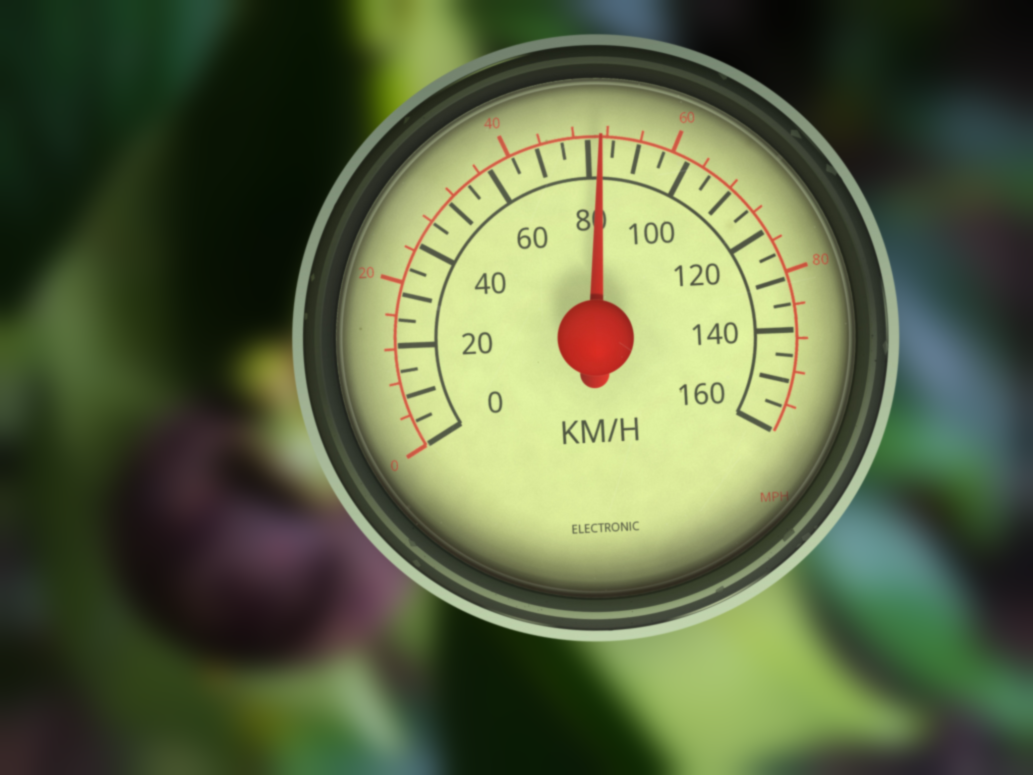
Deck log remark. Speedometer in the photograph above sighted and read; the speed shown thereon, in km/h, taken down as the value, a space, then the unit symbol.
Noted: 82.5 km/h
